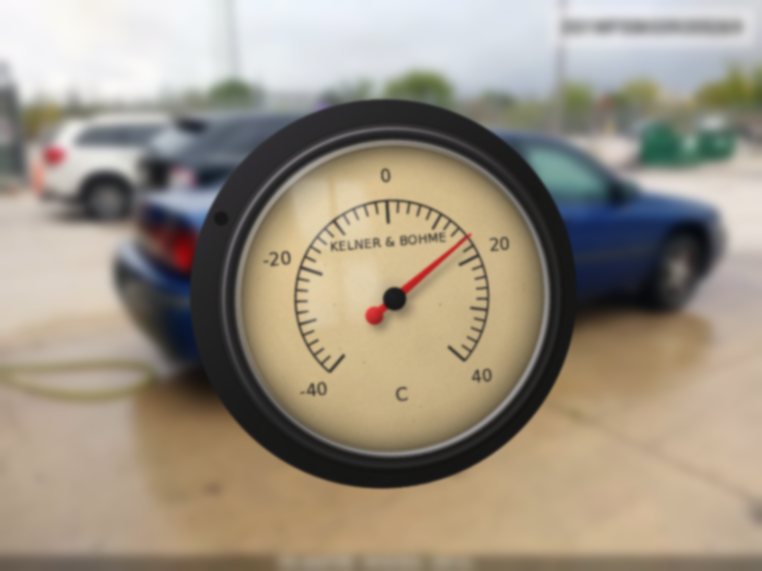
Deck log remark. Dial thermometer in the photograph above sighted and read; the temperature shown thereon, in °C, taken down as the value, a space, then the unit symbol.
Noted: 16 °C
